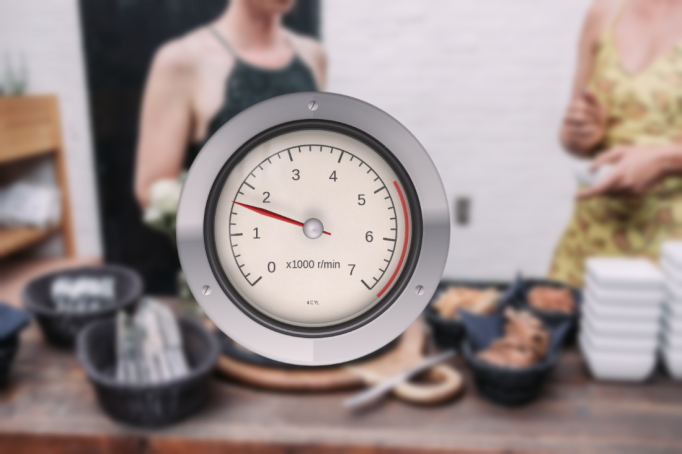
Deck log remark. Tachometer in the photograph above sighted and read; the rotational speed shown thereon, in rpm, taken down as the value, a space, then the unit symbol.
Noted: 1600 rpm
